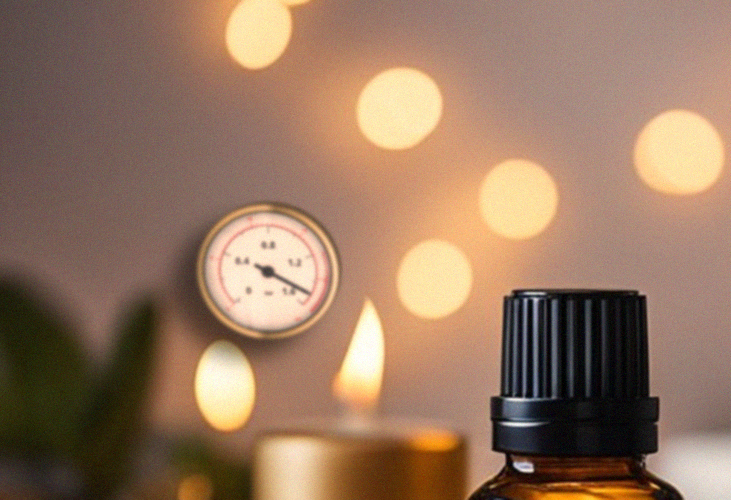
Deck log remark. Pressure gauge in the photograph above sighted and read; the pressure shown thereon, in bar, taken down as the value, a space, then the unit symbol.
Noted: 1.5 bar
